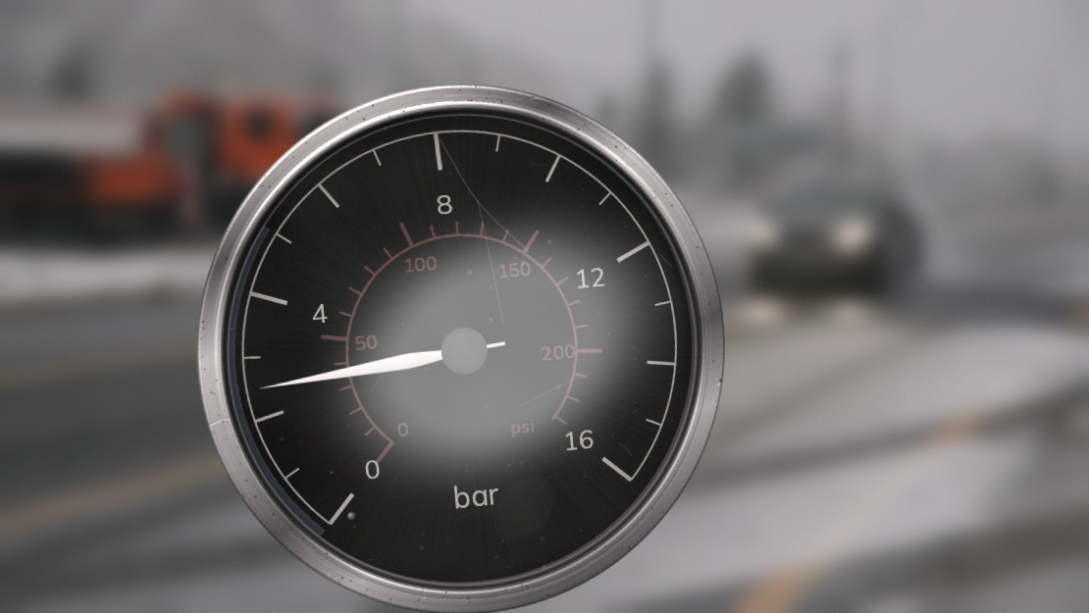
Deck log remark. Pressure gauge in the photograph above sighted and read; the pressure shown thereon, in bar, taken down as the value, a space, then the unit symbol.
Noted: 2.5 bar
